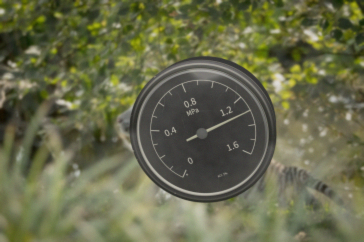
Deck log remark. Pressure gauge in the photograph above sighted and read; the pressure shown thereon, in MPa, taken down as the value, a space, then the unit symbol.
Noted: 1.3 MPa
